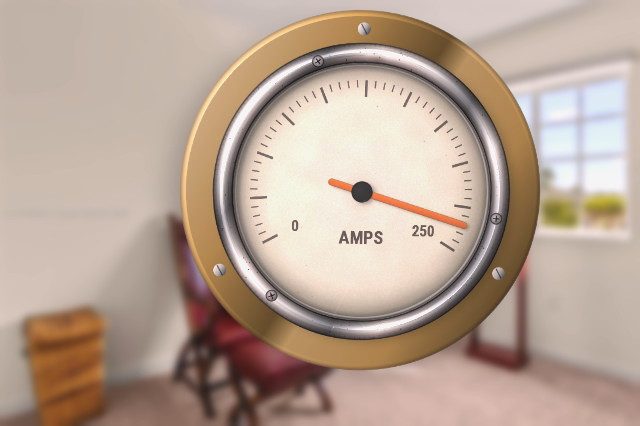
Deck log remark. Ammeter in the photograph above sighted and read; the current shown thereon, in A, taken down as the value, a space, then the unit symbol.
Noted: 235 A
